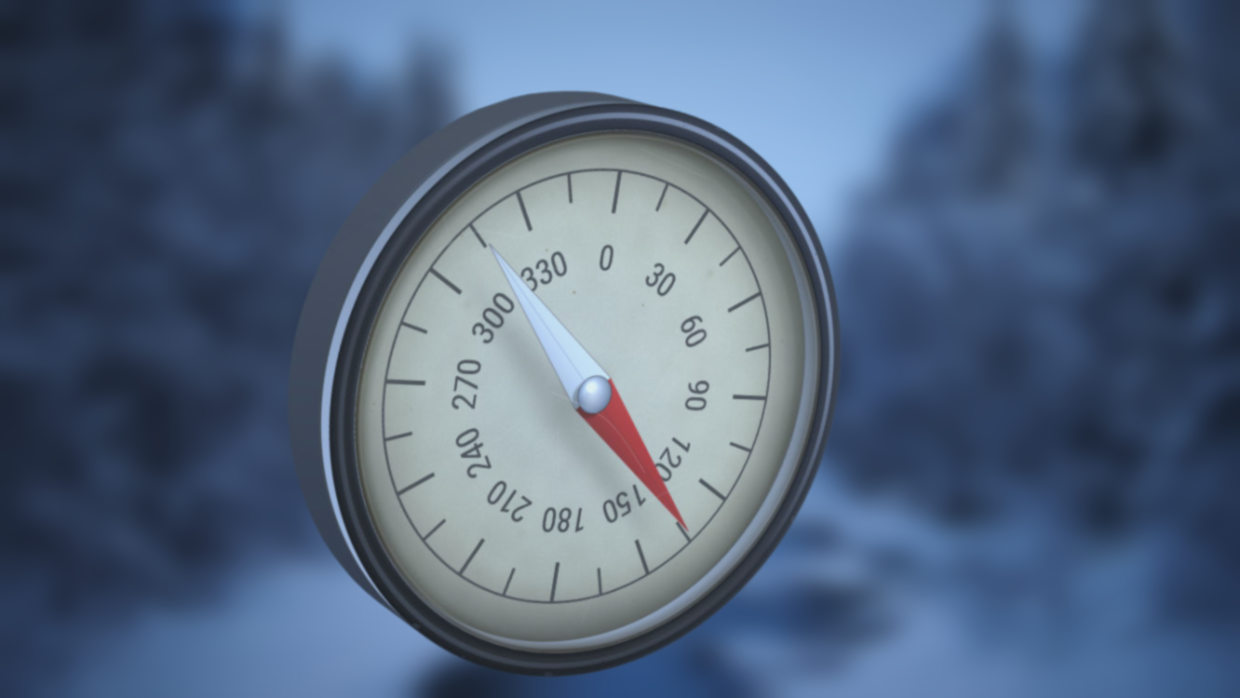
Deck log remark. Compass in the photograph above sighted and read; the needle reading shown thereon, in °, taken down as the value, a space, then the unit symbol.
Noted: 135 °
